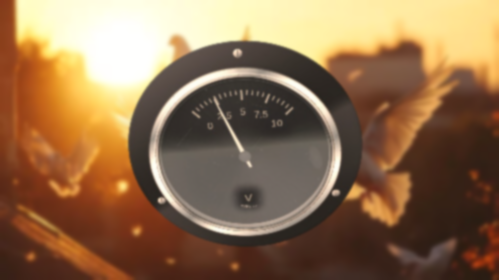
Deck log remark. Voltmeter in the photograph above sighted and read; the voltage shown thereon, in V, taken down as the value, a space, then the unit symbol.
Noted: 2.5 V
